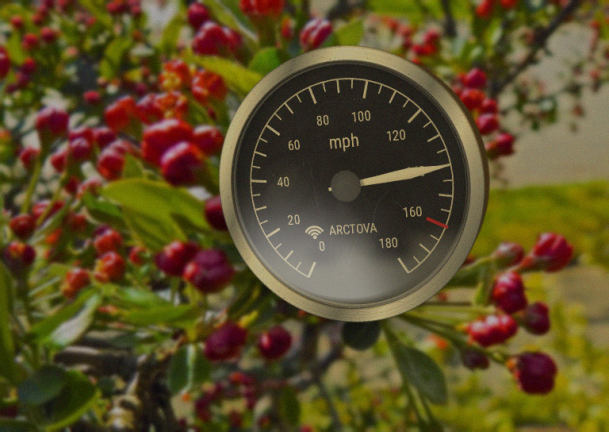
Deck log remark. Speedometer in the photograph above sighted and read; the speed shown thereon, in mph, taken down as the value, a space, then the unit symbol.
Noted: 140 mph
